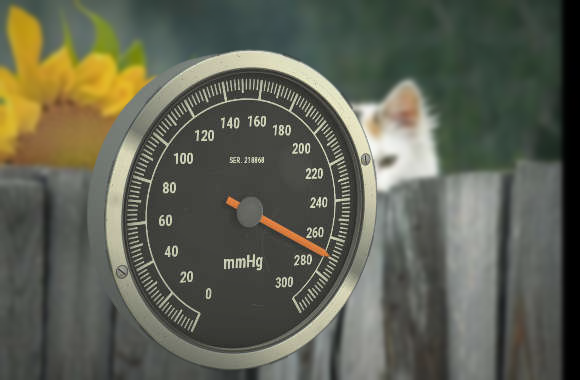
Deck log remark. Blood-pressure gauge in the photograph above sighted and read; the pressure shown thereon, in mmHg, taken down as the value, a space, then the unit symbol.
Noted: 270 mmHg
